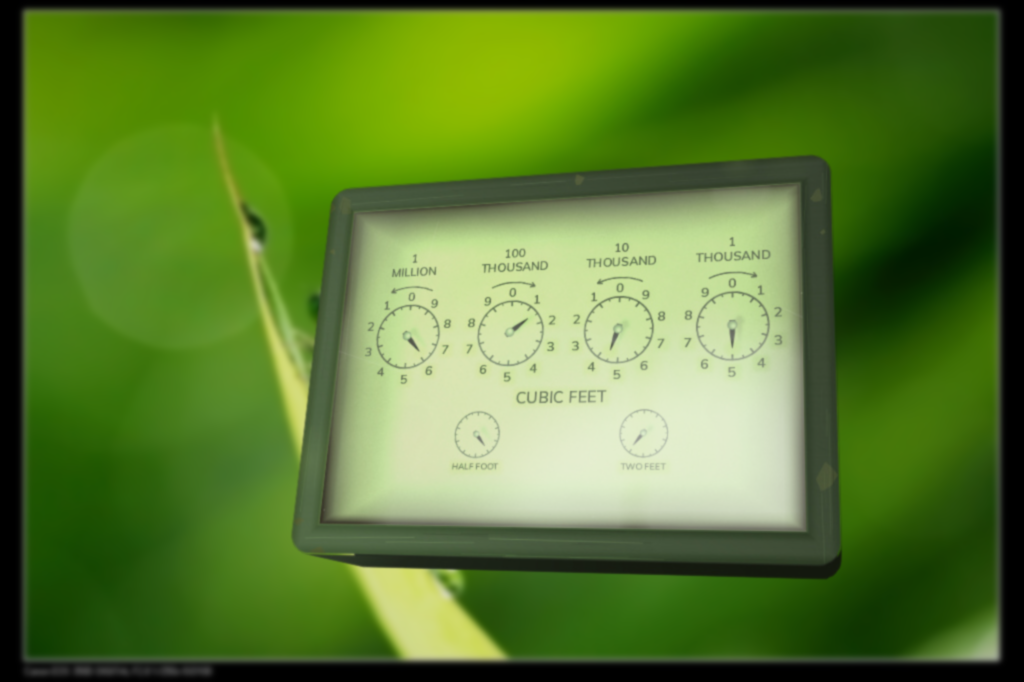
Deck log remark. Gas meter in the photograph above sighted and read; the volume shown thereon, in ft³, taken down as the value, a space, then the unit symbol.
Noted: 614500 ft³
